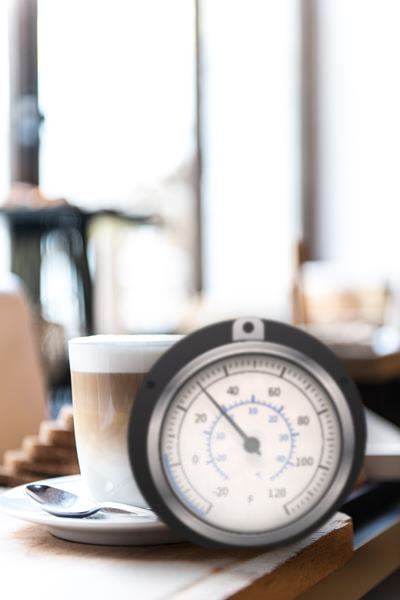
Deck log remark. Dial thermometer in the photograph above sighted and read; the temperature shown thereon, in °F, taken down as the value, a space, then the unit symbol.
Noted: 30 °F
